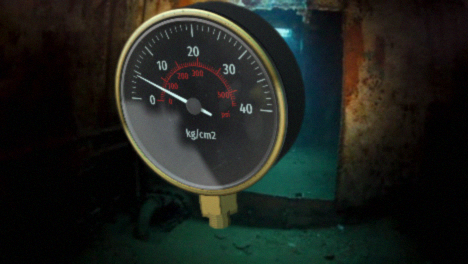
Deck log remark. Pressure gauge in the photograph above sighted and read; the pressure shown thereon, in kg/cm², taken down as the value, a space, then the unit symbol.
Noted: 5 kg/cm²
